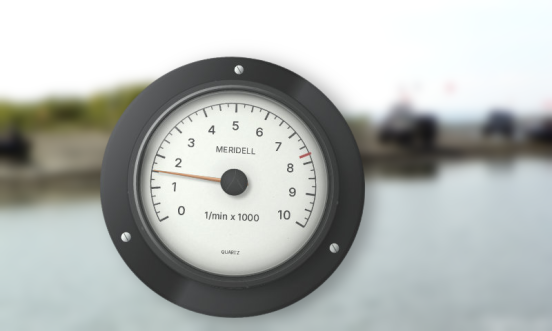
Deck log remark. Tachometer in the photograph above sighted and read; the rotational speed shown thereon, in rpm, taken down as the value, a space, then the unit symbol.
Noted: 1500 rpm
